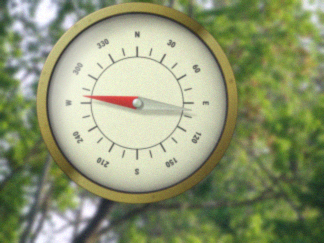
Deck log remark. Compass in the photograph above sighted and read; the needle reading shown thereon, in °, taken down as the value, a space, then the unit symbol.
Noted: 277.5 °
